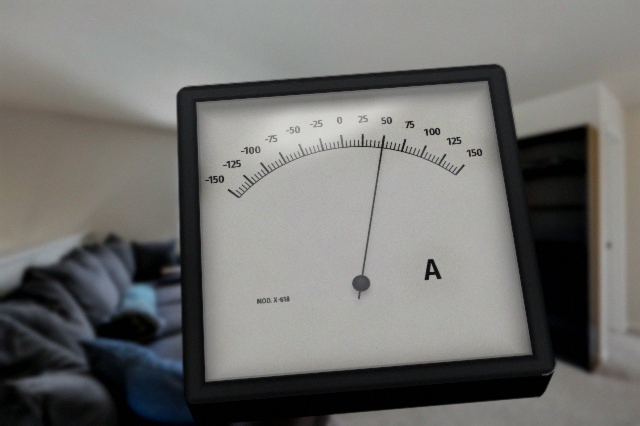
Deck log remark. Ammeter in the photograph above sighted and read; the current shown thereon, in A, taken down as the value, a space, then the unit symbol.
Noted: 50 A
